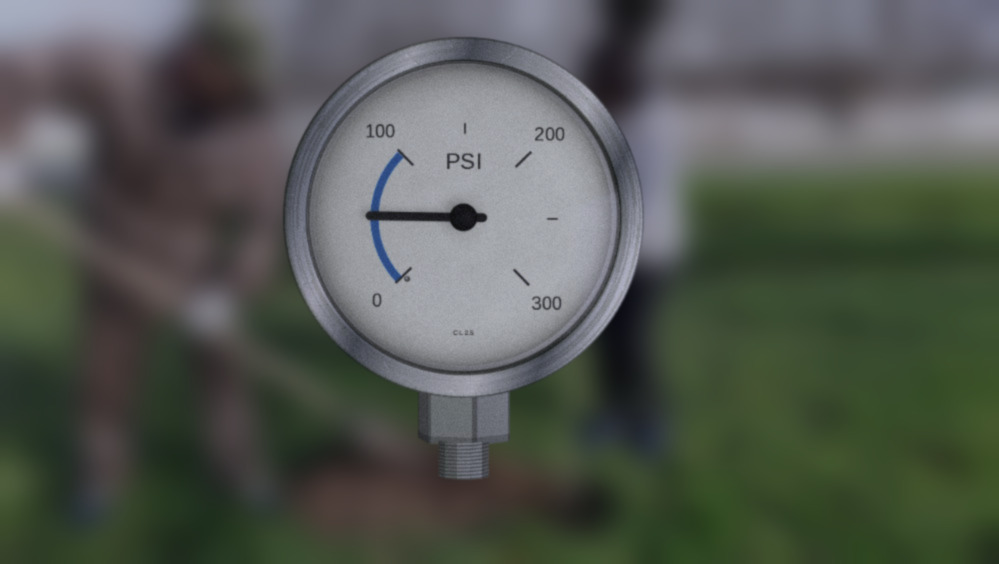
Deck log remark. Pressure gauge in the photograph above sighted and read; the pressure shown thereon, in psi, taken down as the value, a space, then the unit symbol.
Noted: 50 psi
